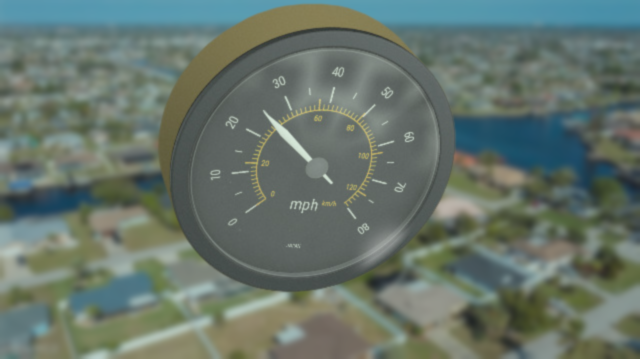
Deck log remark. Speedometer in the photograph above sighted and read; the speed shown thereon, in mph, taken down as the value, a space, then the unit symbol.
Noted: 25 mph
